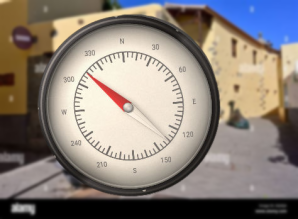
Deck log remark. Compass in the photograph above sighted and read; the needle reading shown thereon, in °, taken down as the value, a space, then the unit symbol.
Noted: 315 °
